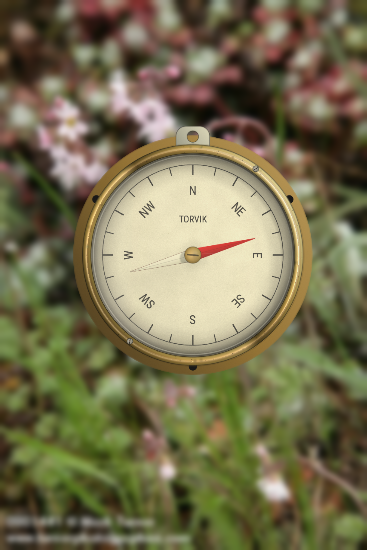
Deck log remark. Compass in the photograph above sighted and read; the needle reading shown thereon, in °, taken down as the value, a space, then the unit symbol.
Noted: 75 °
